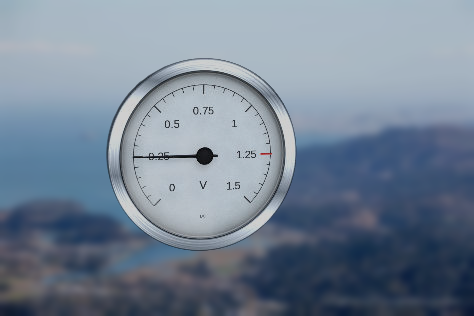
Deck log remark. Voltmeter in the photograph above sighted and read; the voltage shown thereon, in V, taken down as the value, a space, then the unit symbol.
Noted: 0.25 V
